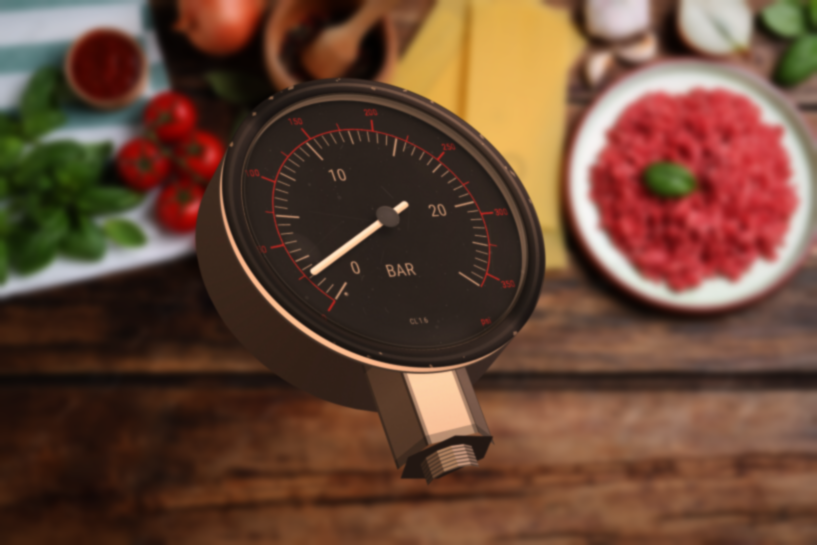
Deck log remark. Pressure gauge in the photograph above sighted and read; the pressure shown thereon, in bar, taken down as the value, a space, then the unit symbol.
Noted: 1.5 bar
